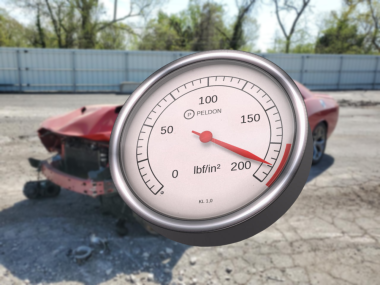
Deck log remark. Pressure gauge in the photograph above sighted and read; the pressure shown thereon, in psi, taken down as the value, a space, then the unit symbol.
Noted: 190 psi
